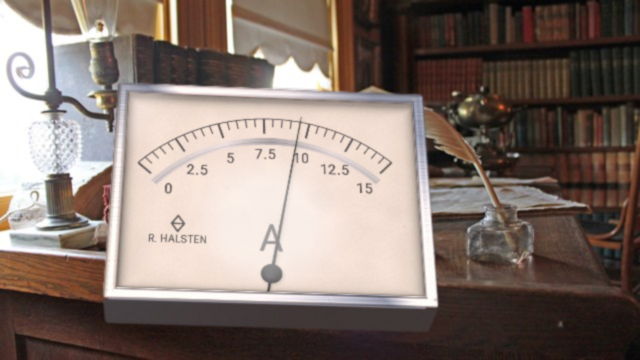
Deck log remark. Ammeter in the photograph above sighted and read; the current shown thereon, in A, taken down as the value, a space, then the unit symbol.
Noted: 9.5 A
